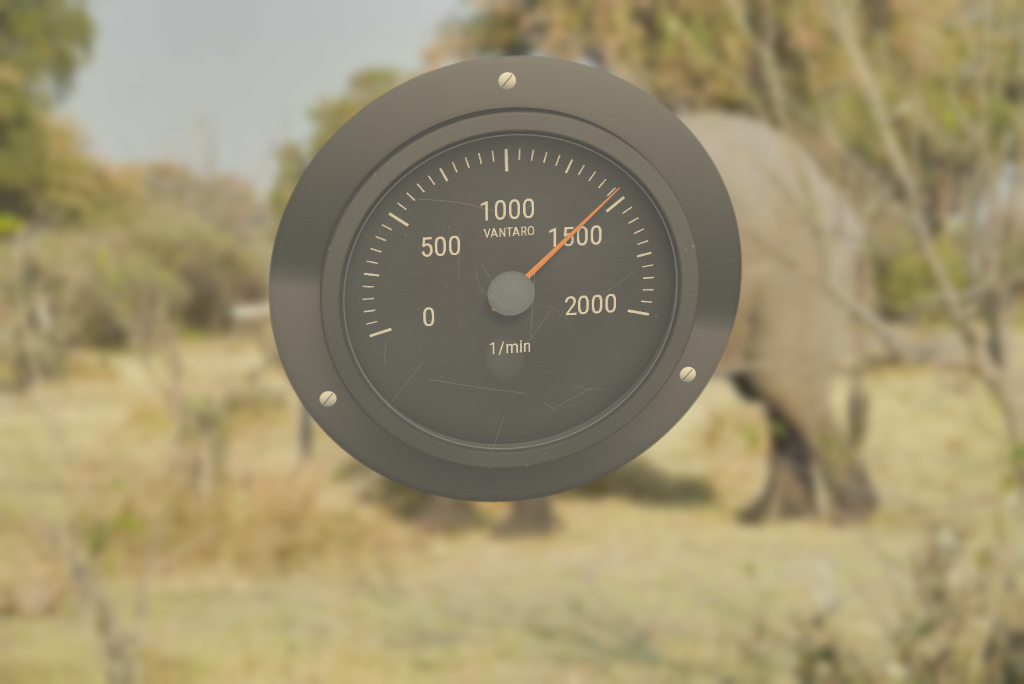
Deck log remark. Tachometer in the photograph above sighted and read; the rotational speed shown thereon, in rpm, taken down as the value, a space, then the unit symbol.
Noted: 1450 rpm
